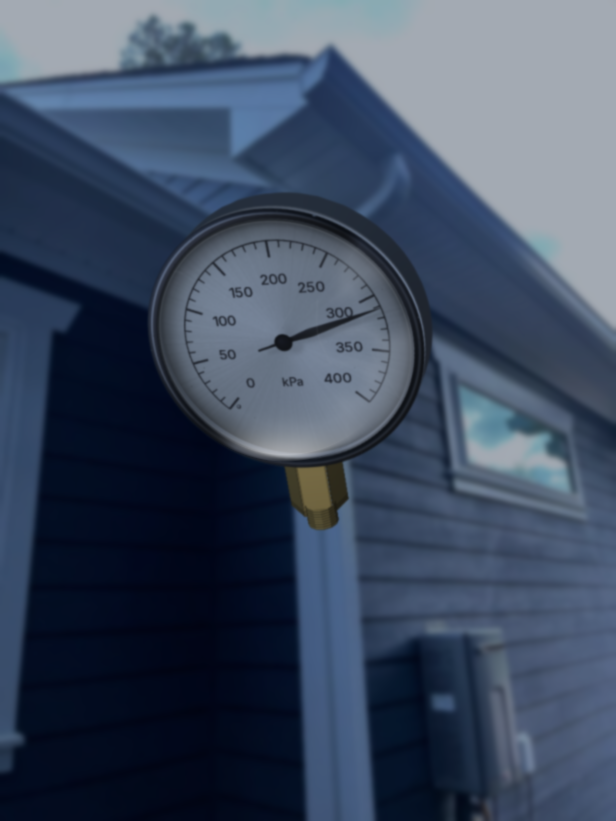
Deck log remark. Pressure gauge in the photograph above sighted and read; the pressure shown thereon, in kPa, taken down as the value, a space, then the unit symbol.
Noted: 310 kPa
